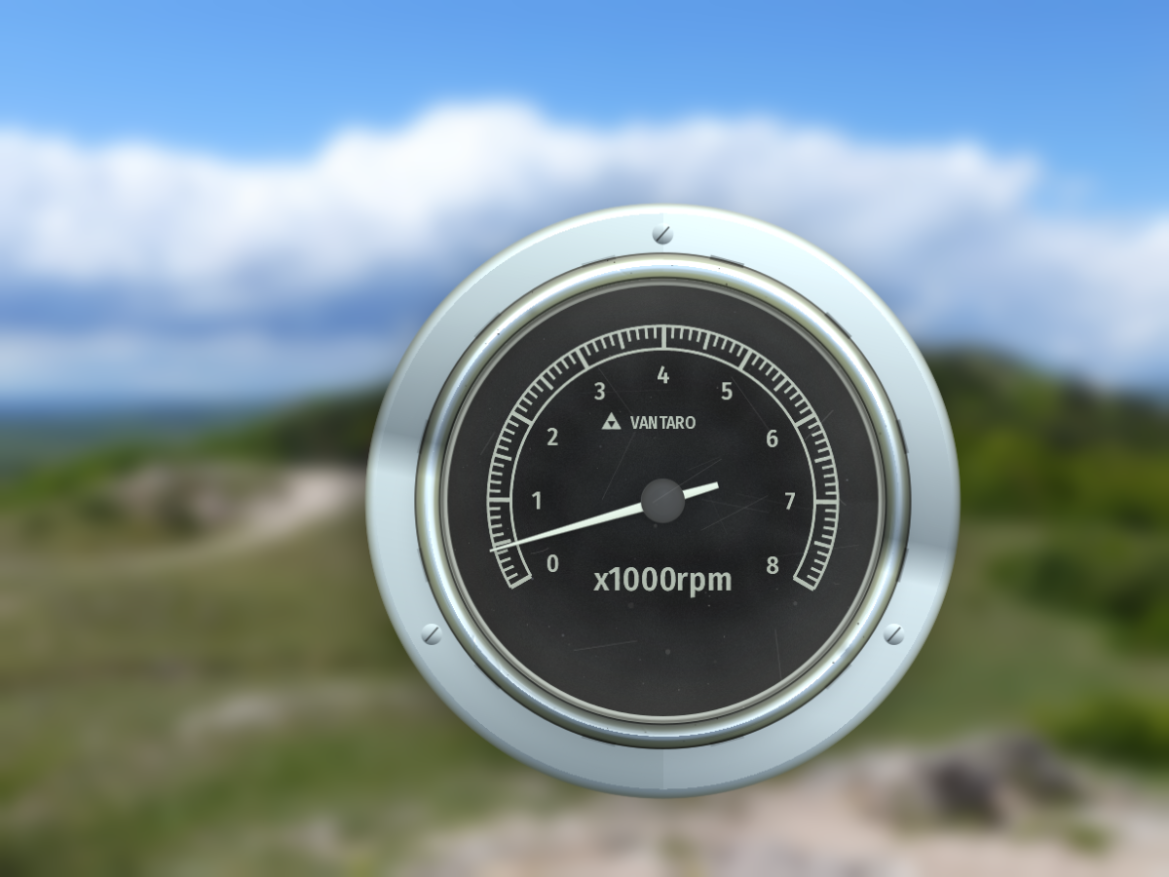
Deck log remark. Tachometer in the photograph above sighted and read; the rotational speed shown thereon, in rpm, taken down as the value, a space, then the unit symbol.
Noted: 450 rpm
